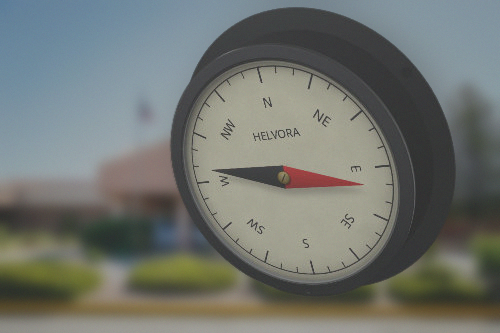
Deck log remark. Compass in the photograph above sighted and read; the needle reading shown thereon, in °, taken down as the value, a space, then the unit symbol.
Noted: 100 °
